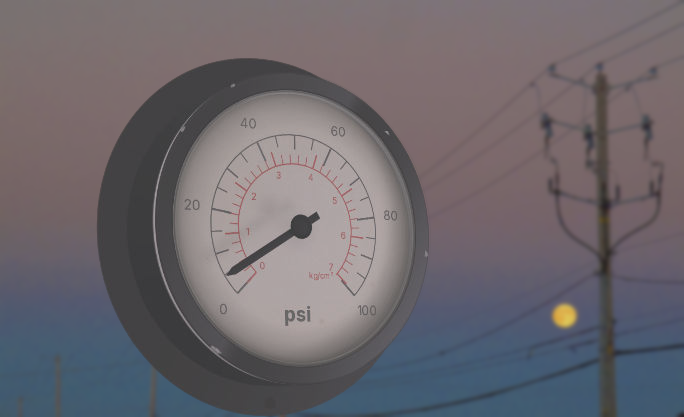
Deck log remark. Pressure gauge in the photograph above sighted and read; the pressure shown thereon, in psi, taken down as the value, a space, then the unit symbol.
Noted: 5 psi
